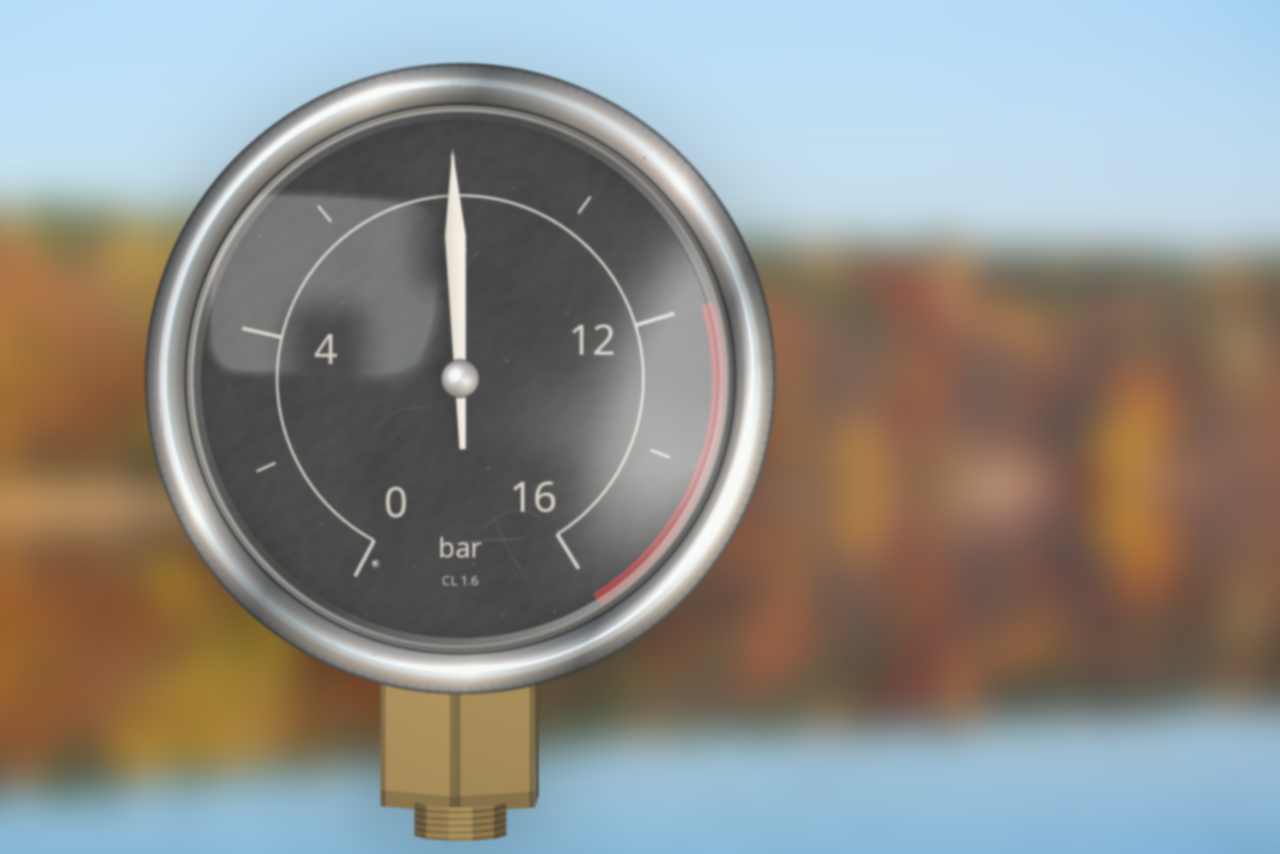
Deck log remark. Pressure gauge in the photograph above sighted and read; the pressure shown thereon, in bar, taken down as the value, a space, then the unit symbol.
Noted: 8 bar
